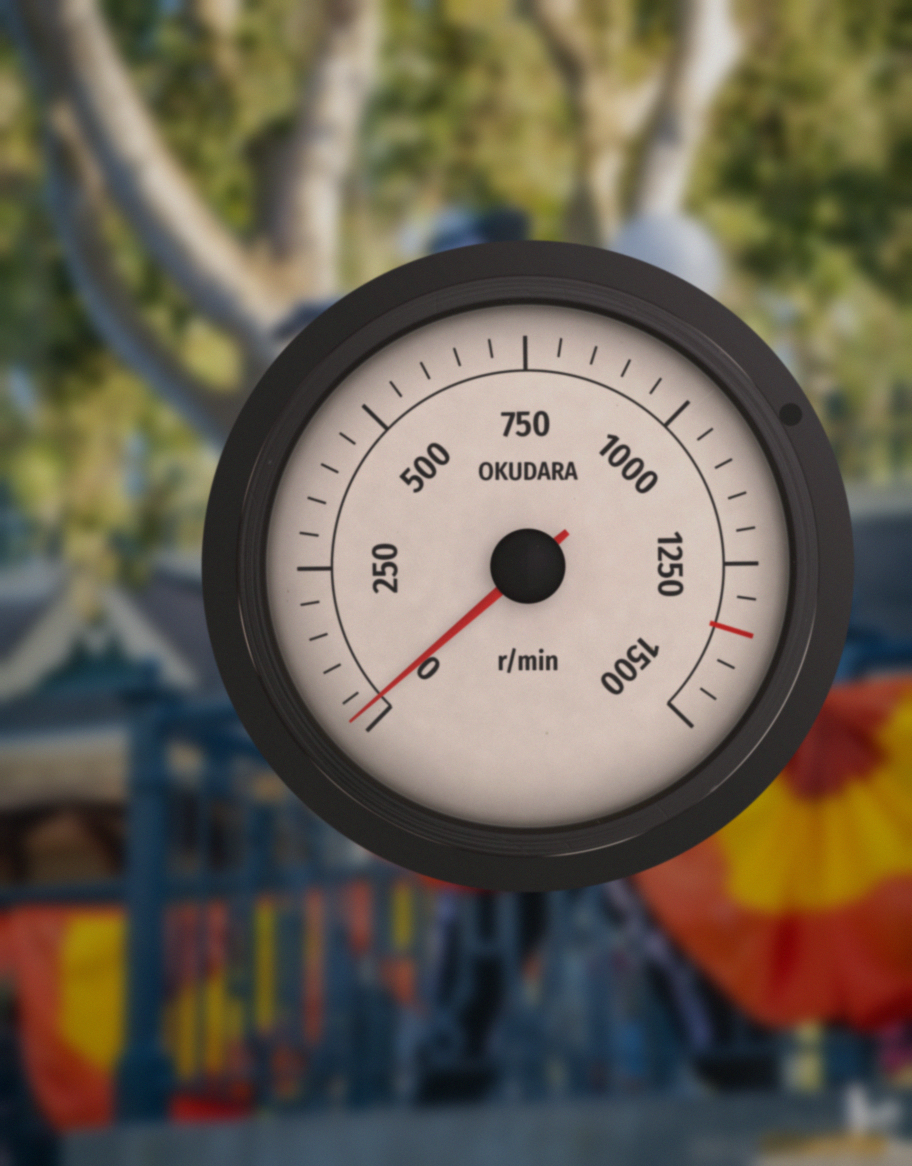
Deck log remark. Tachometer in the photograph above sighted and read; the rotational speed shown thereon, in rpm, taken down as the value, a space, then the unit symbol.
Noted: 25 rpm
